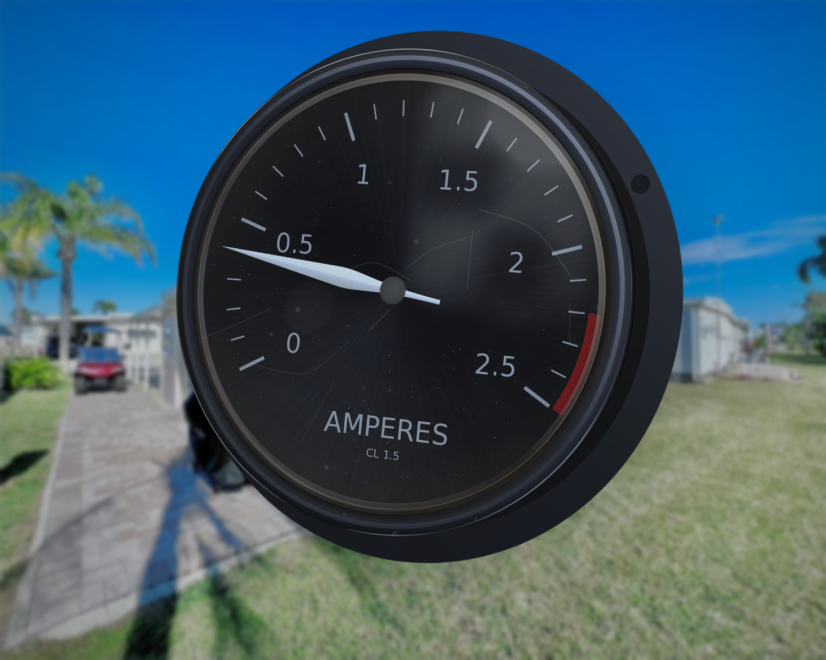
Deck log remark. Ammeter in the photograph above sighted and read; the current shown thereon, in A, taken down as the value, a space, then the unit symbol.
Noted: 0.4 A
